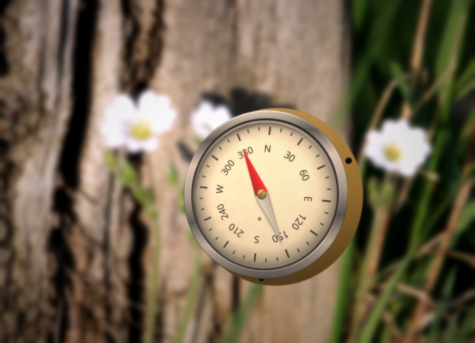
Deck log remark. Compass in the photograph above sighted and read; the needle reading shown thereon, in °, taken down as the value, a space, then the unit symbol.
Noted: 330 °
